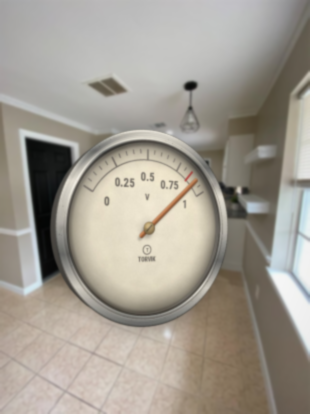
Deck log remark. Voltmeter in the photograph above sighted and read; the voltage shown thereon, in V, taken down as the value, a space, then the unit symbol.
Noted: 0.9 V
